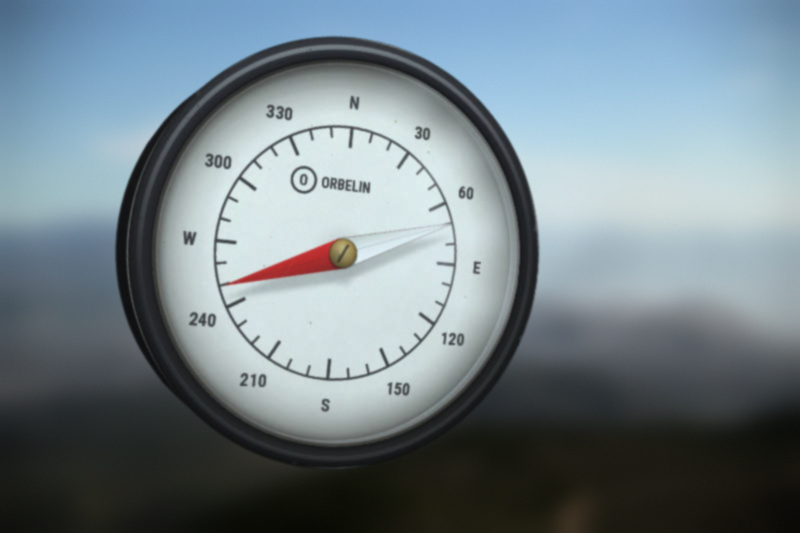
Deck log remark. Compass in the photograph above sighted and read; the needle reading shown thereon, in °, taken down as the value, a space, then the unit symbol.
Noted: 250 °
